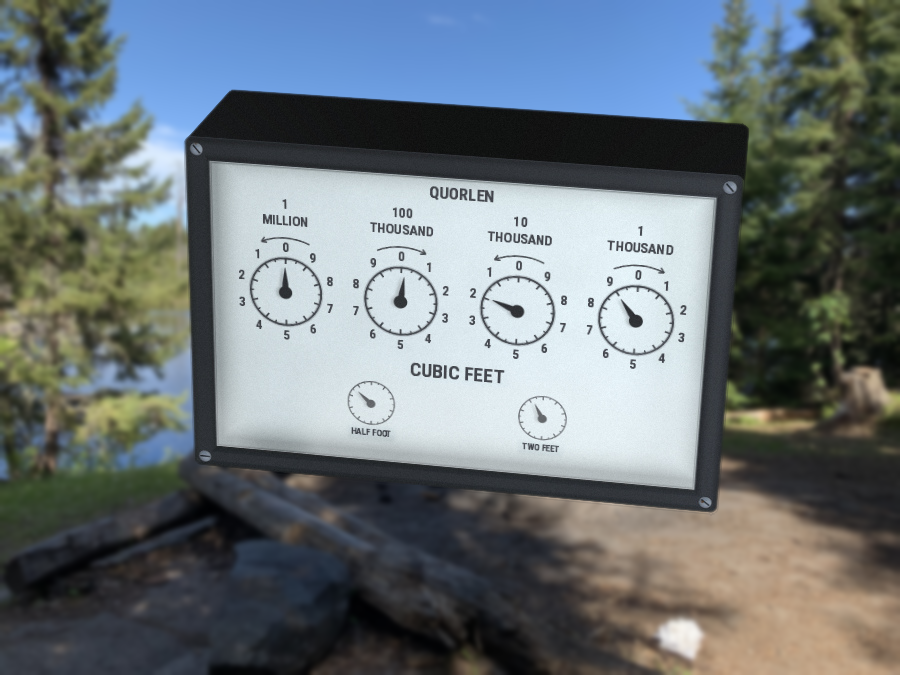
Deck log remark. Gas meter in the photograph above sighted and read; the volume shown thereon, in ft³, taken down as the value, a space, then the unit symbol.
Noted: 1900 ft³
